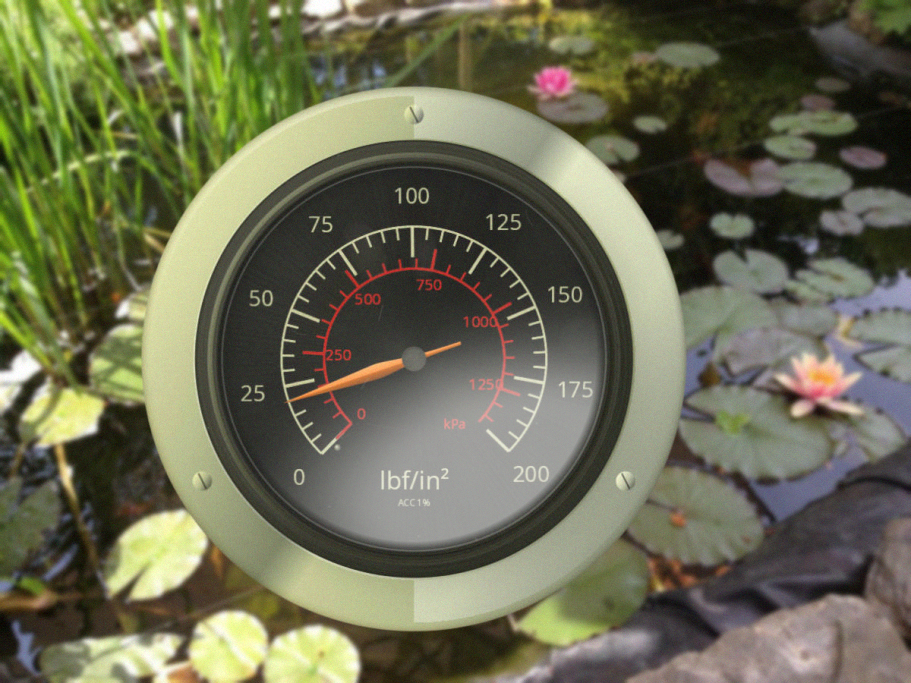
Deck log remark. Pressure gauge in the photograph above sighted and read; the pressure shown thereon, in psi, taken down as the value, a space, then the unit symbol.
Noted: 20 psi
